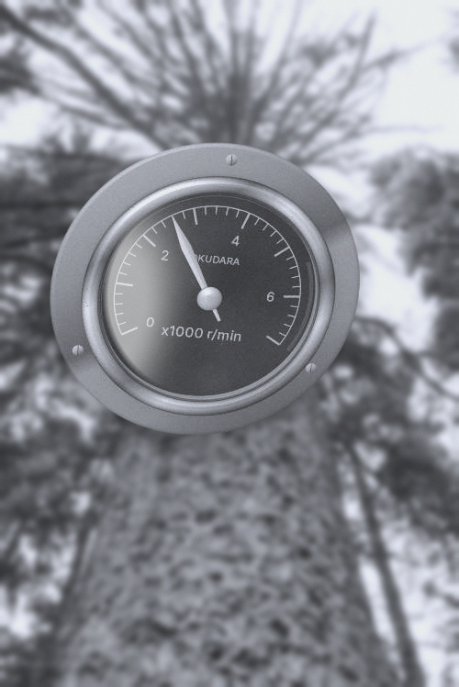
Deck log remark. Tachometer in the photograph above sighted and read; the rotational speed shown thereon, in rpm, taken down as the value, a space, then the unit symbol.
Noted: 2600 rpm
